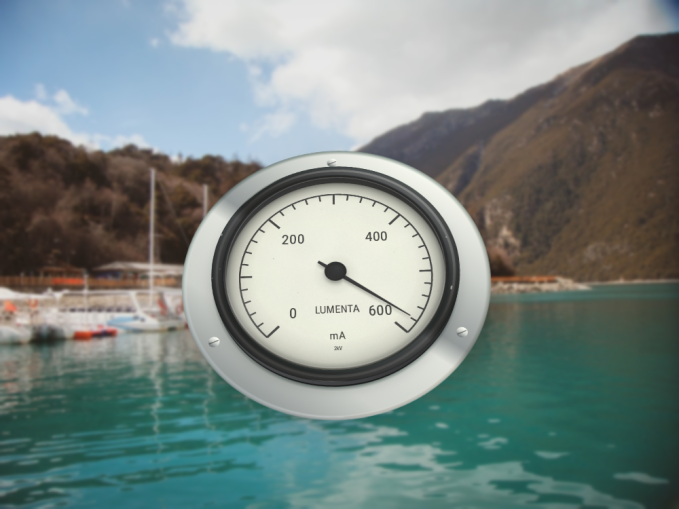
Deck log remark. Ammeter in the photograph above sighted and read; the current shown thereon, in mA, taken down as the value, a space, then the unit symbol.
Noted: 580 mA
